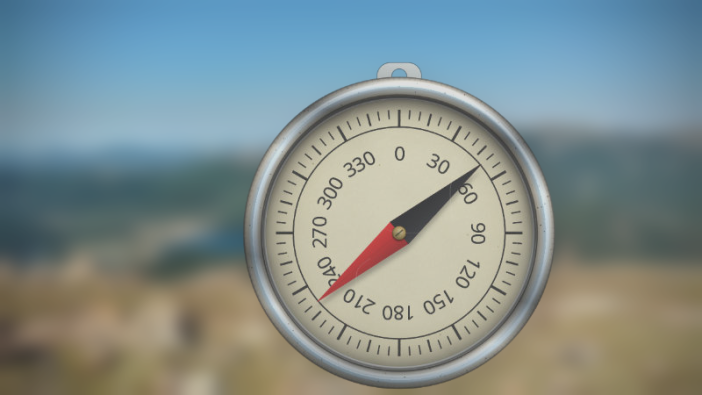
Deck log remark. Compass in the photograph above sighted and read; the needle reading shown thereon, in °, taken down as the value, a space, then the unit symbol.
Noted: 230 °
